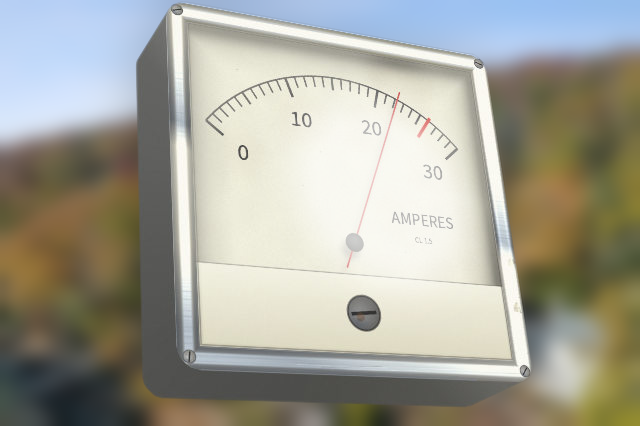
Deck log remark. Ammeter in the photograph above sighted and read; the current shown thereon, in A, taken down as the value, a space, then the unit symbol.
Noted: 22 A
